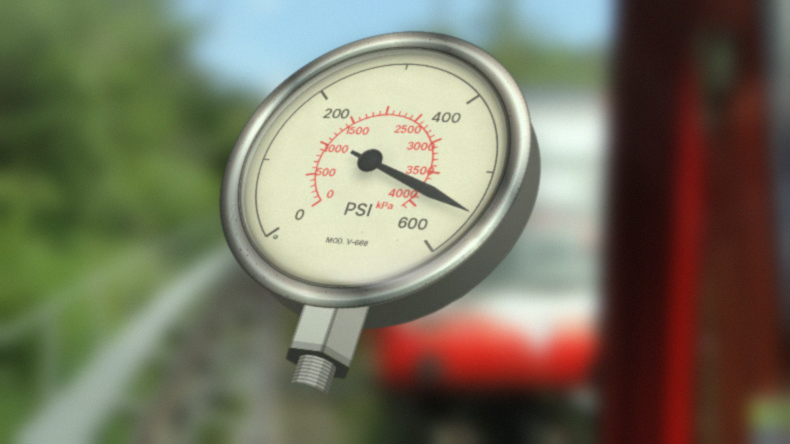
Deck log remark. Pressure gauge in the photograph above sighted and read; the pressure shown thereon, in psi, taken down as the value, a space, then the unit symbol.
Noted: 550 psi
